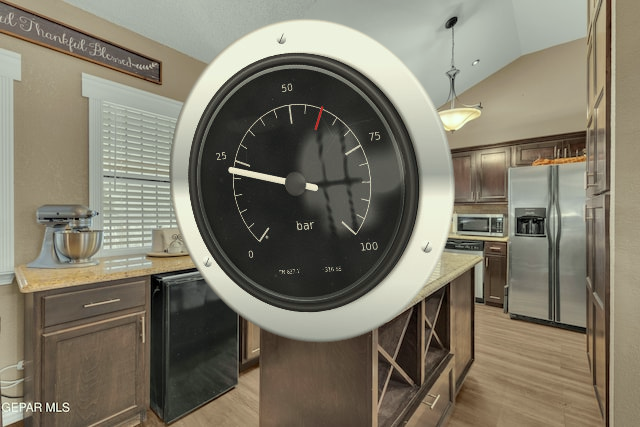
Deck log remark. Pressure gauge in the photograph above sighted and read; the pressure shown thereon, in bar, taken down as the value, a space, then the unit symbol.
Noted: 22.5 bar
